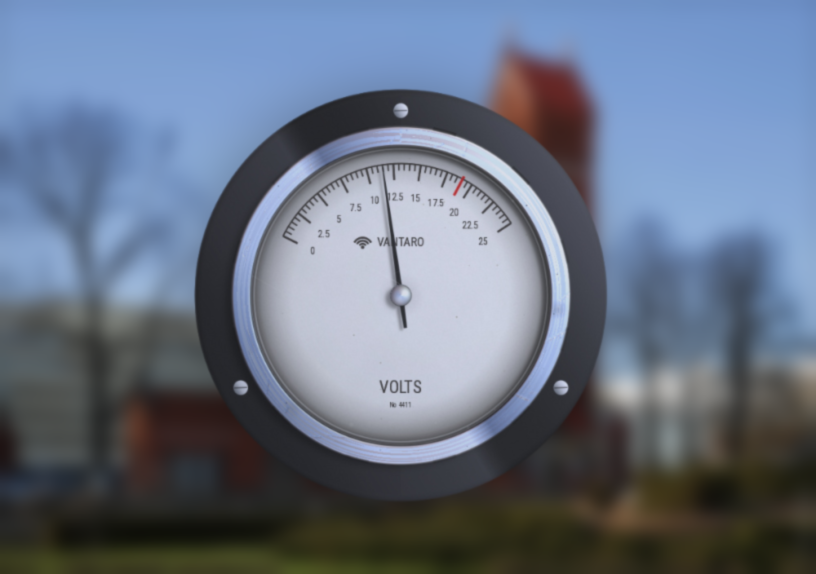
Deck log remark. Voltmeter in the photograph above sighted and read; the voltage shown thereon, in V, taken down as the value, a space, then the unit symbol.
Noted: 11.5 V
